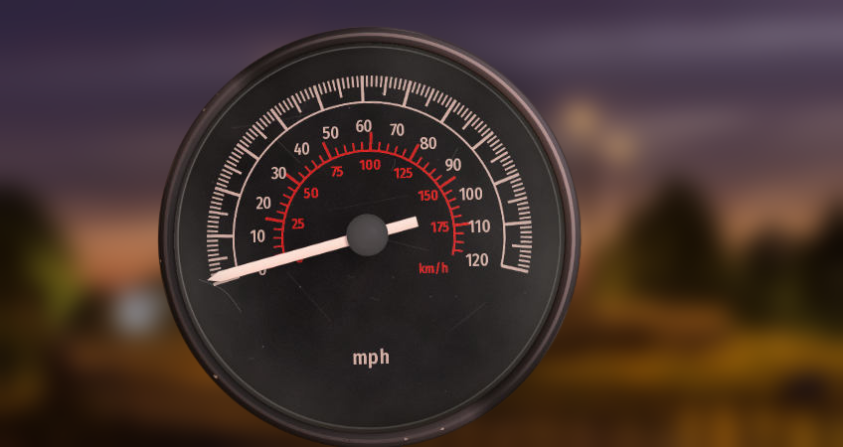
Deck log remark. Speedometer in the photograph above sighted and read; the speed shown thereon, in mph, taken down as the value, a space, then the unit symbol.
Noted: 1 mph
